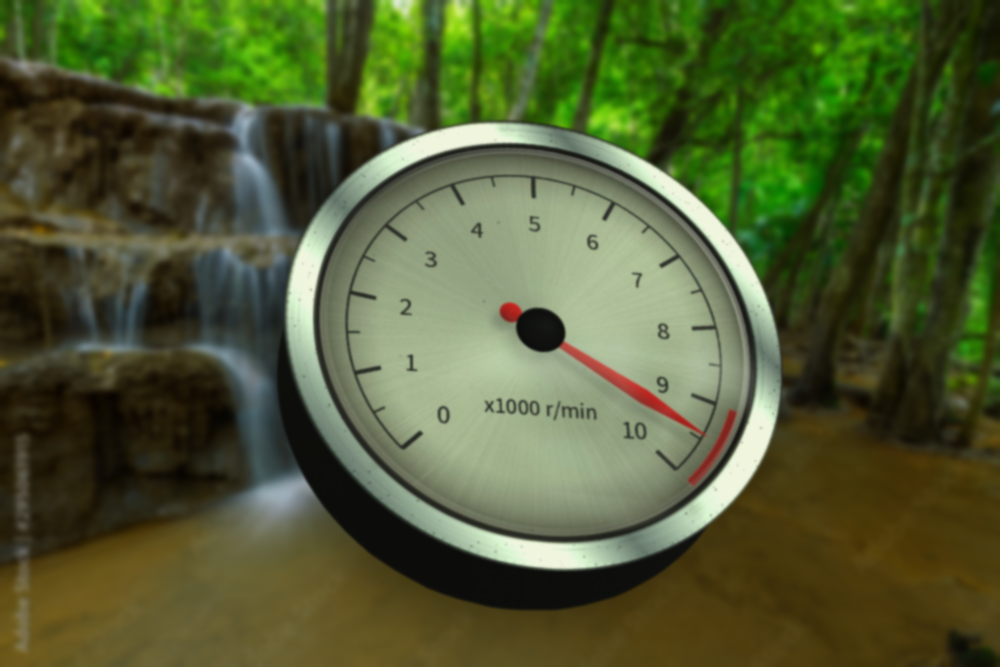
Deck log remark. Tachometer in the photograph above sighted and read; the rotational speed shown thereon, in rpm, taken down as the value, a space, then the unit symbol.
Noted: 9500 rpm
